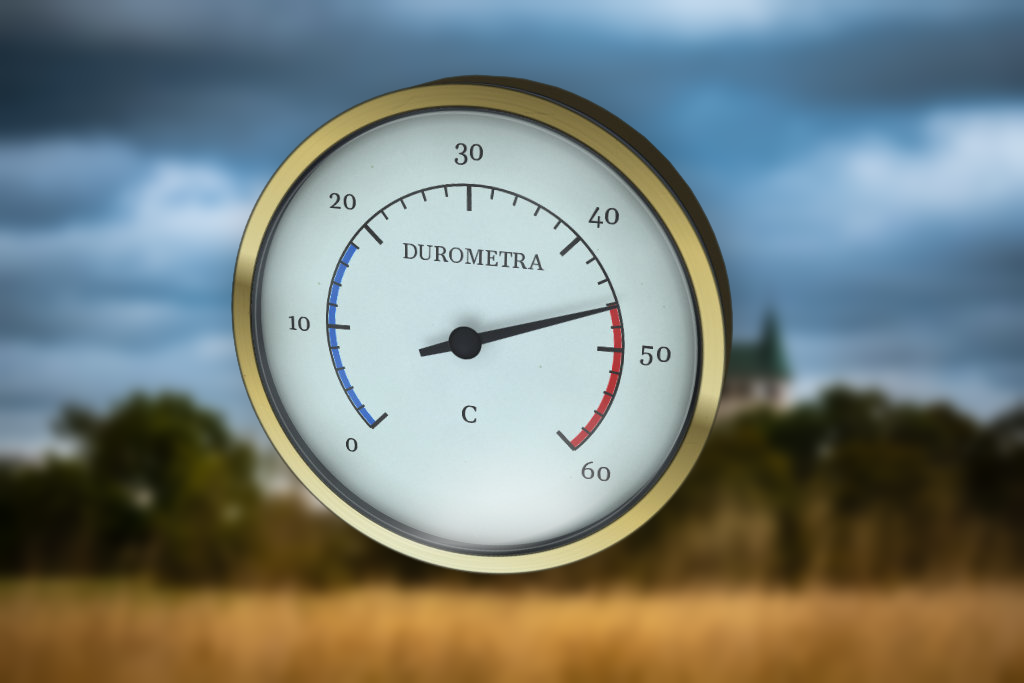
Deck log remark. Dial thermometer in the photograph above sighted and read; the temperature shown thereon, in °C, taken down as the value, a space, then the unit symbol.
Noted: 46 °C
